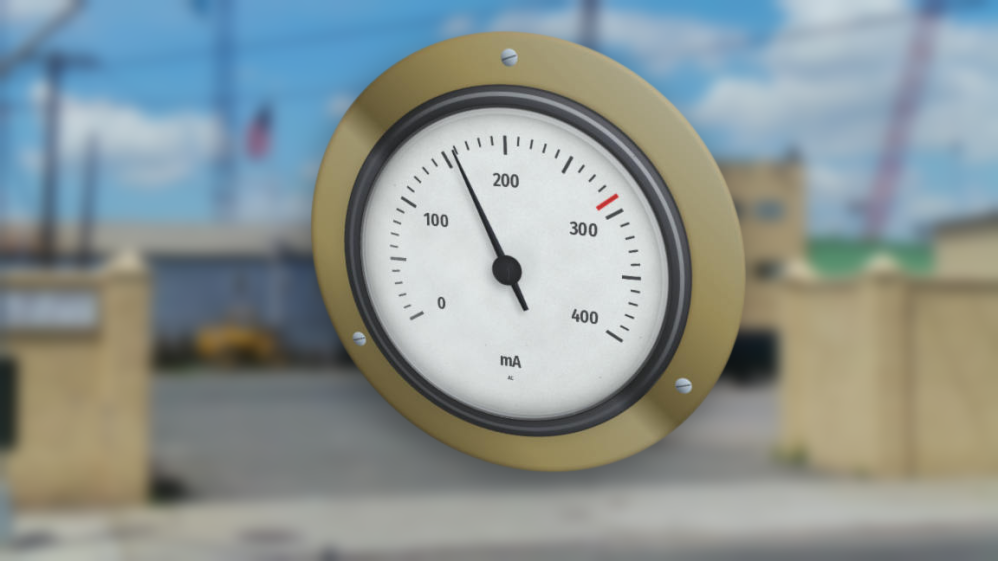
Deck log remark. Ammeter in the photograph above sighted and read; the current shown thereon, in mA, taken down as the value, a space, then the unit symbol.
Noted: 160 mA
